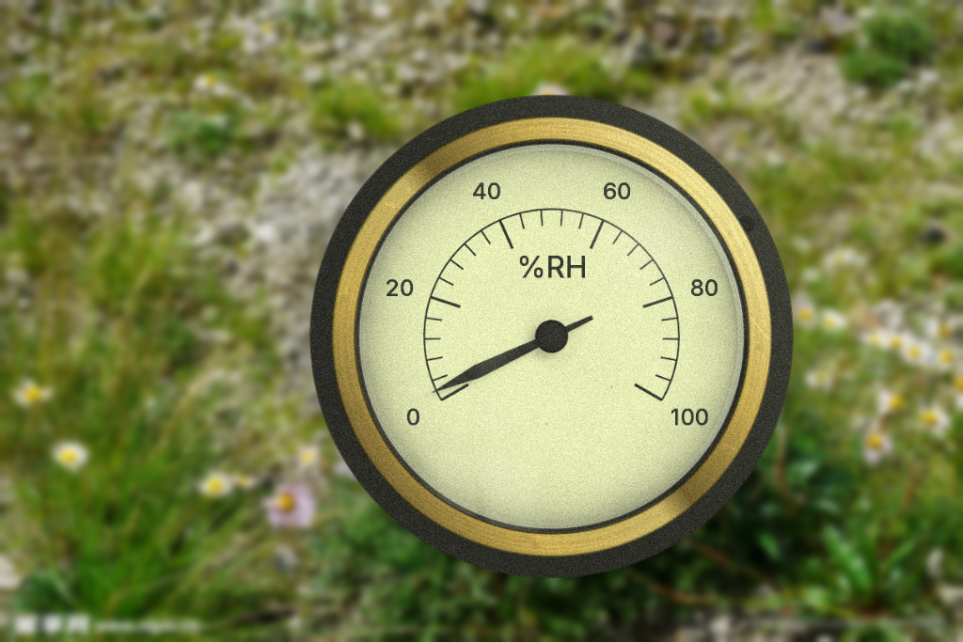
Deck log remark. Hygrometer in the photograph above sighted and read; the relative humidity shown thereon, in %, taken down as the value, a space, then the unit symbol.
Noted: 2 %
